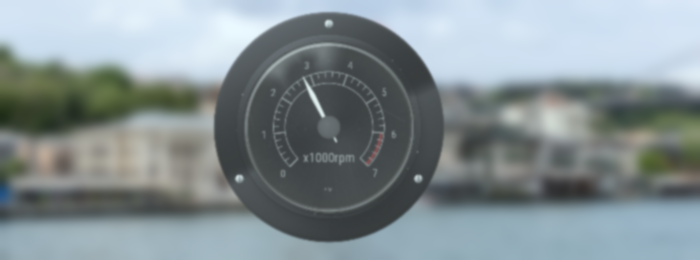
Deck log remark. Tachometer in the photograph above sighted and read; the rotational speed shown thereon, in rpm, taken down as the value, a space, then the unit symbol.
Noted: 2800 rpm
